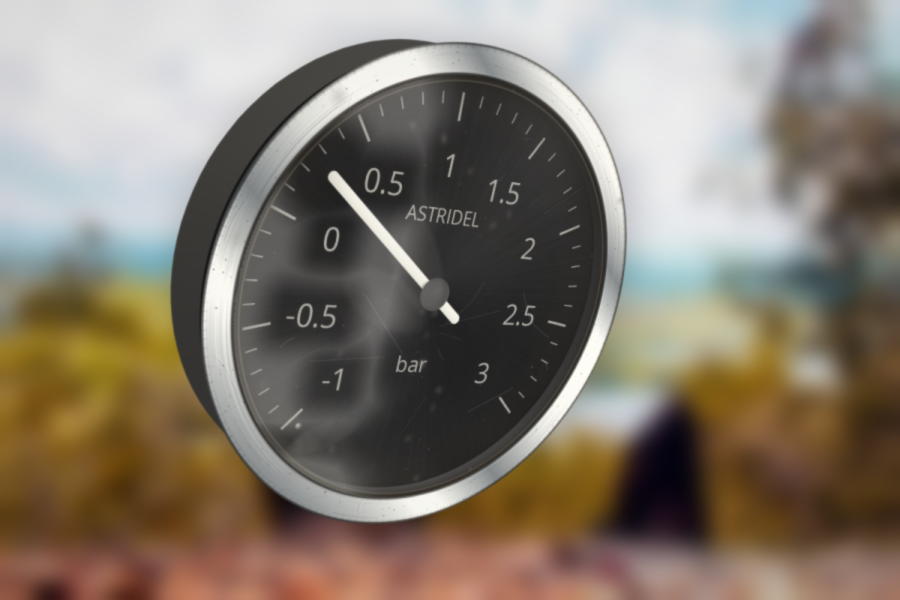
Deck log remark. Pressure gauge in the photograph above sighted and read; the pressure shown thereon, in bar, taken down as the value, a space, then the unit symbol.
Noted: 0.25 bar
